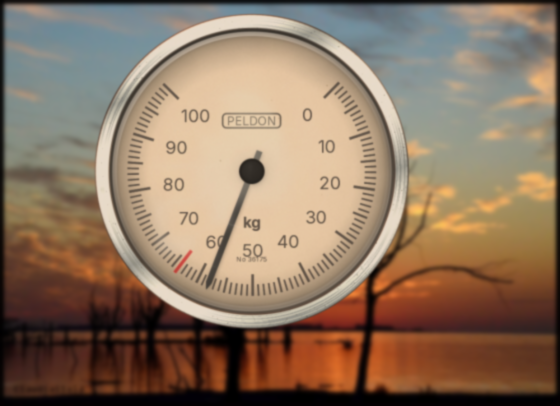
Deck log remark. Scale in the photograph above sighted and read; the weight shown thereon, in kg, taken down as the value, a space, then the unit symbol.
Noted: 58 kg
